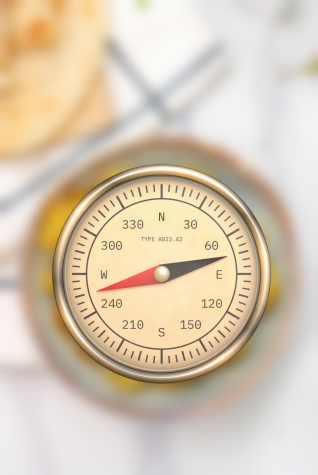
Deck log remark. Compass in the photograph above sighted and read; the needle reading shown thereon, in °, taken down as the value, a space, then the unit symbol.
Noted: 255 °
